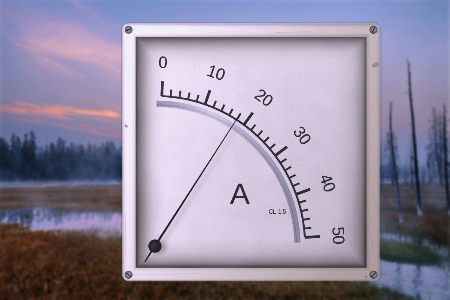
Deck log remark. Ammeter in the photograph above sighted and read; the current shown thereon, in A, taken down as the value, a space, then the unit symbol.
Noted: 18 A
